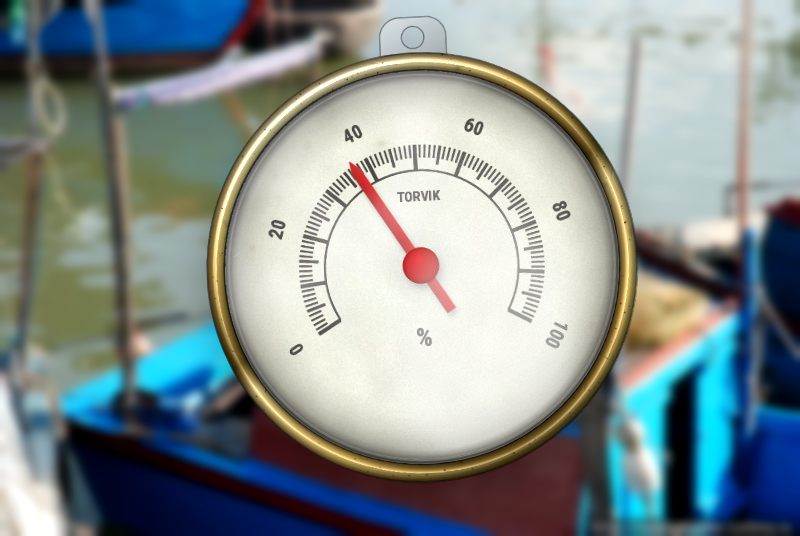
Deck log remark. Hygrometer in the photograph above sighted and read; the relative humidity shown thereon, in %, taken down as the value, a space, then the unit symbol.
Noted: 37 %
